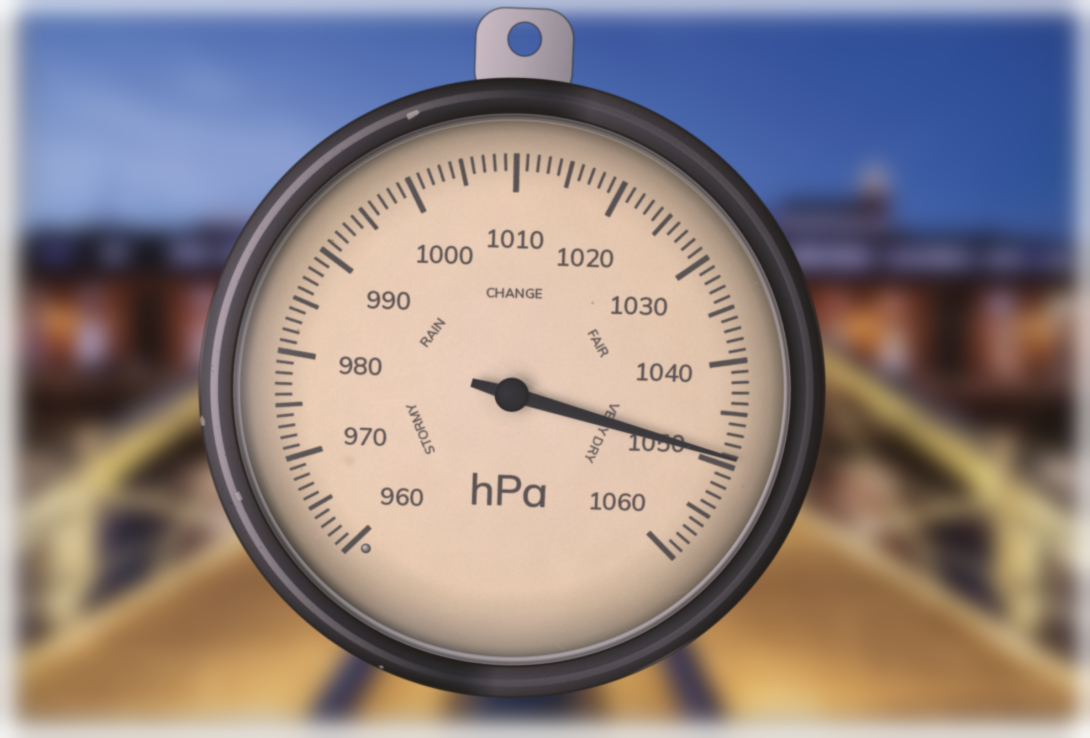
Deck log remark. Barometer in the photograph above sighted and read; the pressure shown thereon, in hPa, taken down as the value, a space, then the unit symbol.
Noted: 1049 hPa
